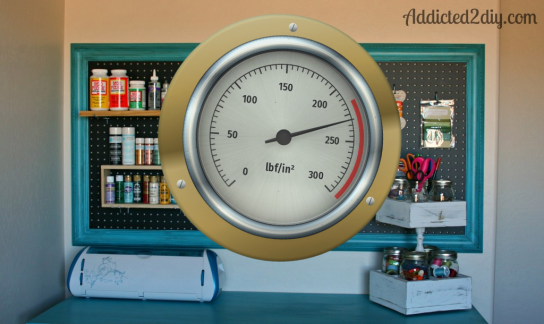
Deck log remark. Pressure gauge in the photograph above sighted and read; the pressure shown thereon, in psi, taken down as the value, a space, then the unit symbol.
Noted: 230 psi
